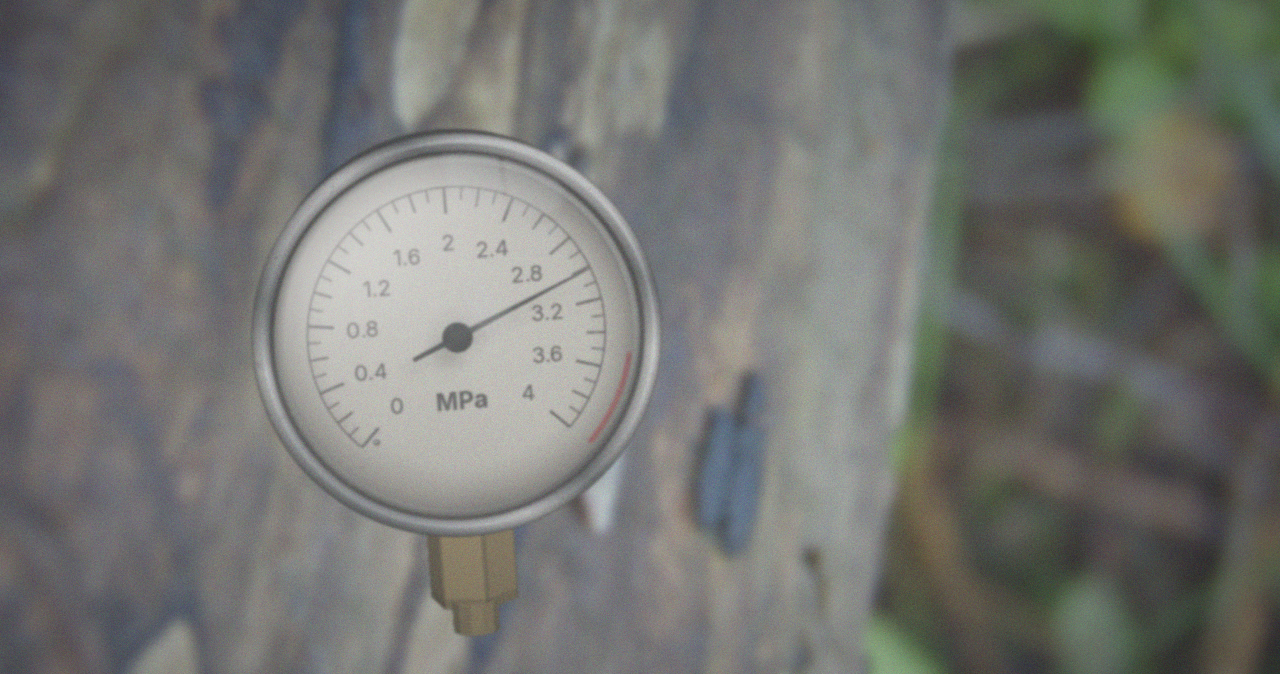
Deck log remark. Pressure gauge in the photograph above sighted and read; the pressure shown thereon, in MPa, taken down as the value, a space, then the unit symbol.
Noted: 3 MPa
